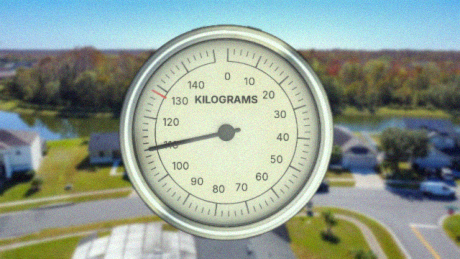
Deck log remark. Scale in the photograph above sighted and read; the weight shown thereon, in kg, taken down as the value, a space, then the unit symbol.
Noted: 110 kg
